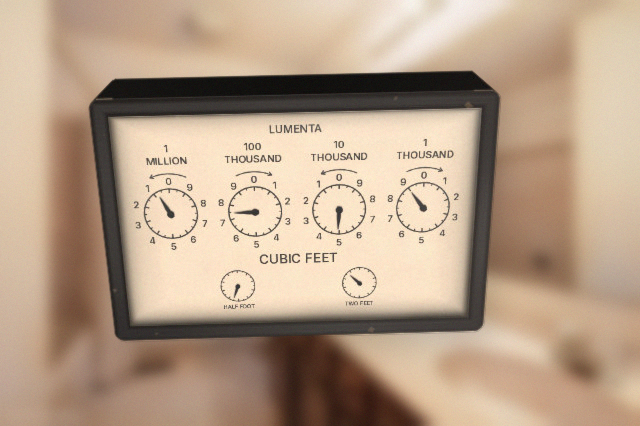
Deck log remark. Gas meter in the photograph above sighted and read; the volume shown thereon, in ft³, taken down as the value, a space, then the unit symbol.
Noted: 74900 ft³
